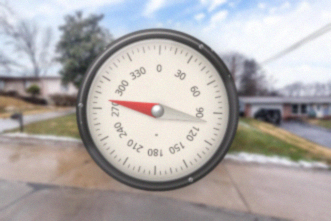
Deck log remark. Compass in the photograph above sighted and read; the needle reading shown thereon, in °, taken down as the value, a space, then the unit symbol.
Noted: 280 °
